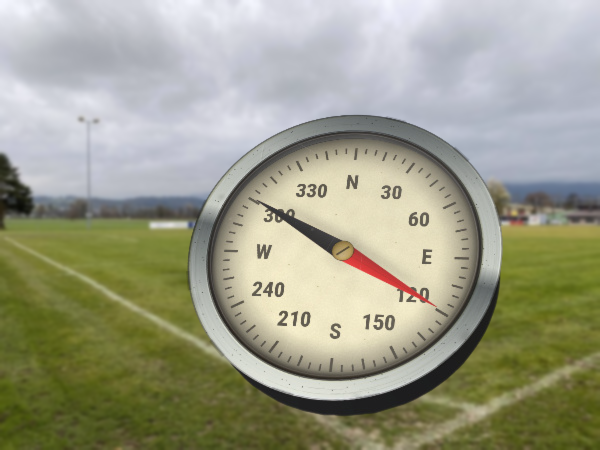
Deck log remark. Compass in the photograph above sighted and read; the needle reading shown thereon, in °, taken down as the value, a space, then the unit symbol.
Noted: 120 °
